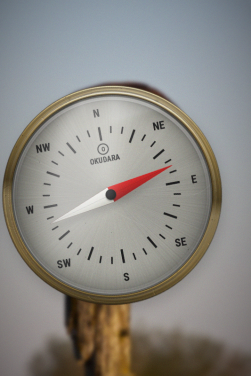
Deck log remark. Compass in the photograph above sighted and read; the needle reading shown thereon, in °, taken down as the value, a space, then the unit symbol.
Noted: 75 °
